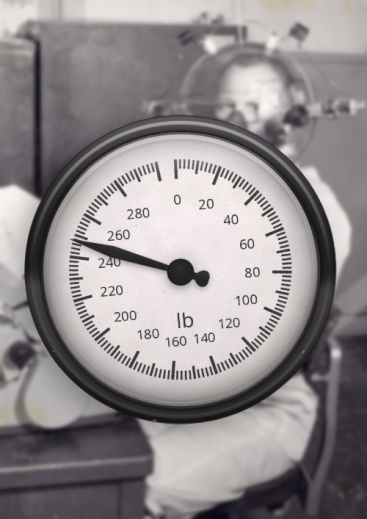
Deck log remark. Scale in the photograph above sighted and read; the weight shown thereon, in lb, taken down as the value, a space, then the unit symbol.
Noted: 248 lb
